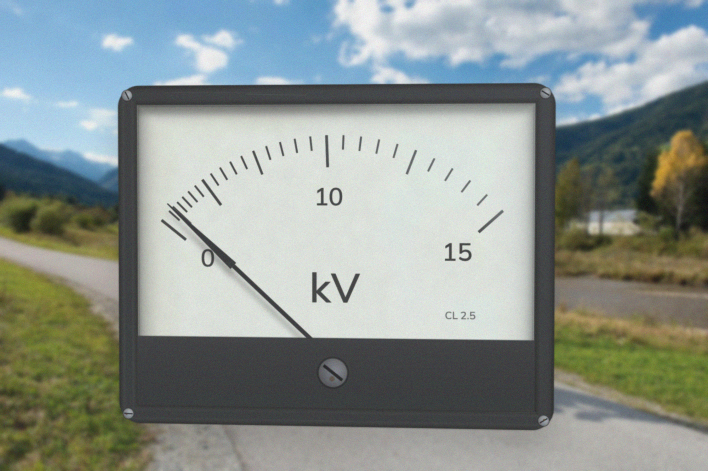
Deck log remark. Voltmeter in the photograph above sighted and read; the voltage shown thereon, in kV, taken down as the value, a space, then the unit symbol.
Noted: 2.5 kV
